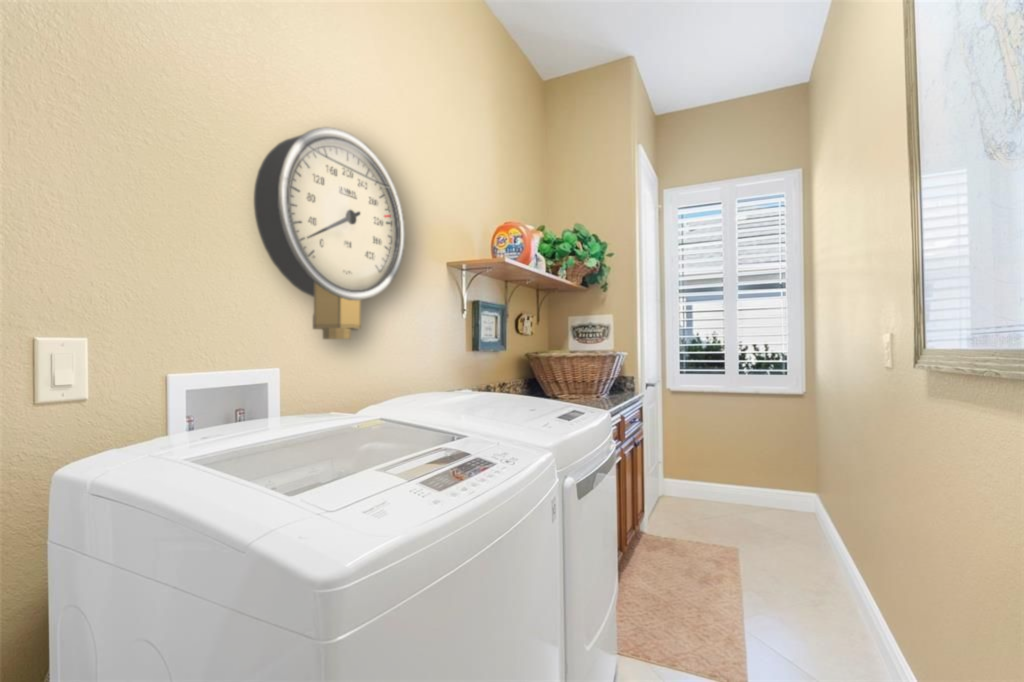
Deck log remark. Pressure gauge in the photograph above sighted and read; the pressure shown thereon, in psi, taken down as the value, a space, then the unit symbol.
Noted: 20 psi
